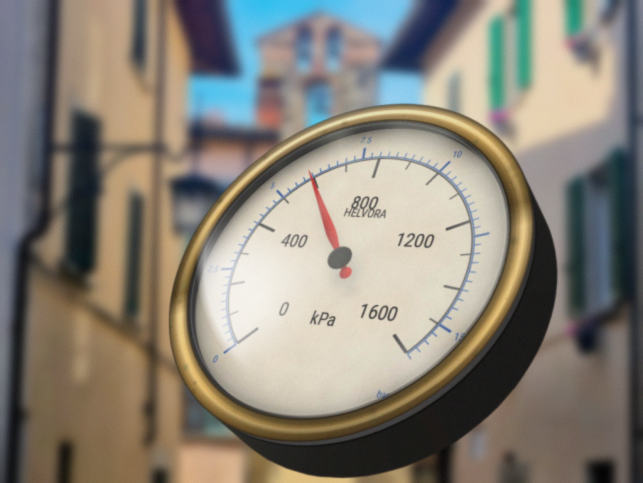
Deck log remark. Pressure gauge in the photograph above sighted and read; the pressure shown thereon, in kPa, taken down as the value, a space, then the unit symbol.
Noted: 600 kPa
